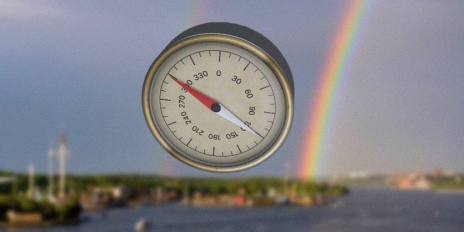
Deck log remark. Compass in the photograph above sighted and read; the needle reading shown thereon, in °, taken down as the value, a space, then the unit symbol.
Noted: 300 °
